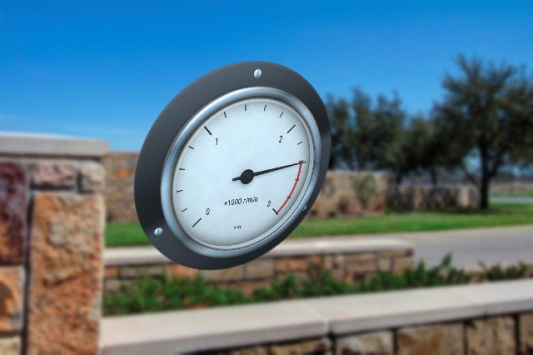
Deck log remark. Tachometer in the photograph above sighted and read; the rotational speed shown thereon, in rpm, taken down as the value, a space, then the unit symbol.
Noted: 2400 rpm
